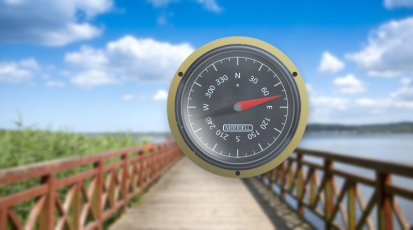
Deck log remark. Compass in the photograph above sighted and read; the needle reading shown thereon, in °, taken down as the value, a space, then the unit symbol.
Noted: 75 °
